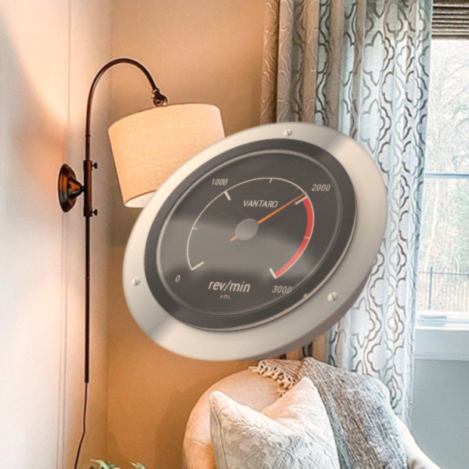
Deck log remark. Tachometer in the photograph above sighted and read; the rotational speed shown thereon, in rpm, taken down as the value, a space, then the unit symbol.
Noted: 2000 rpm
